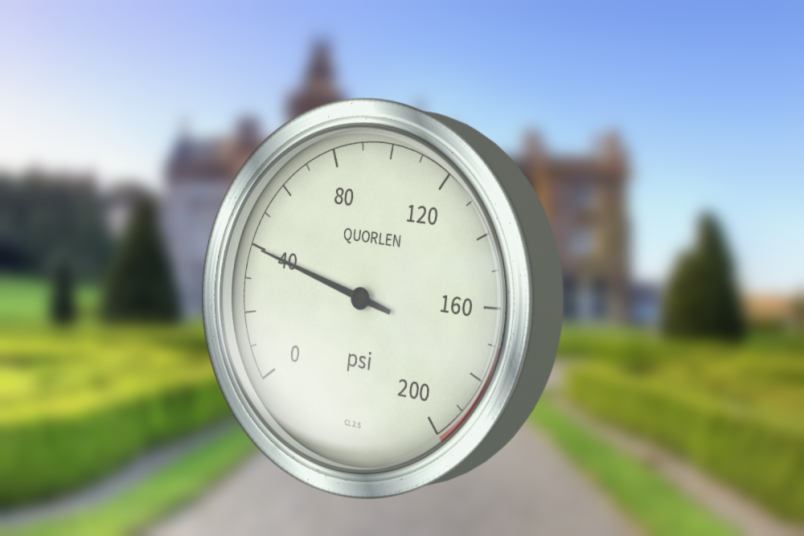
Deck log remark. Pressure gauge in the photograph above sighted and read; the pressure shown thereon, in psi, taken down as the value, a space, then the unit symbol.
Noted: 40 psi
